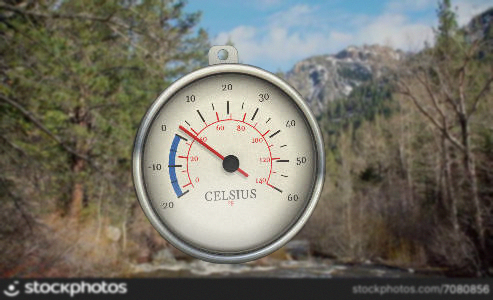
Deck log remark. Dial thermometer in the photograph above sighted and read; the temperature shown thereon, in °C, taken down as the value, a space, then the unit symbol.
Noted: 2.5 °C
